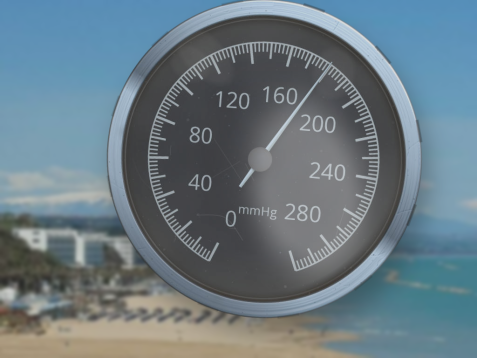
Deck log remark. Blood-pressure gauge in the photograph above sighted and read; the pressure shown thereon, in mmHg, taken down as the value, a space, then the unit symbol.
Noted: 180 mmHg
